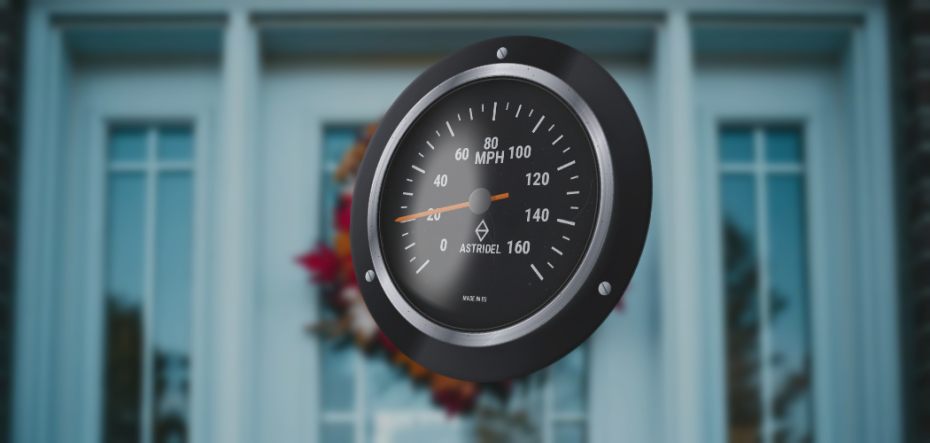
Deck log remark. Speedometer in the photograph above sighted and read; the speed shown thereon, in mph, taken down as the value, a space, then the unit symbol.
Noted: 20 mph
